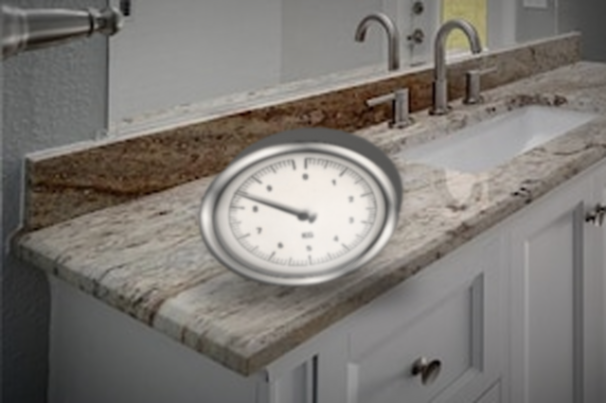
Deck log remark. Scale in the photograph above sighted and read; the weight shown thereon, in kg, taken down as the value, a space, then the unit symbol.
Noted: 8.5 kg
